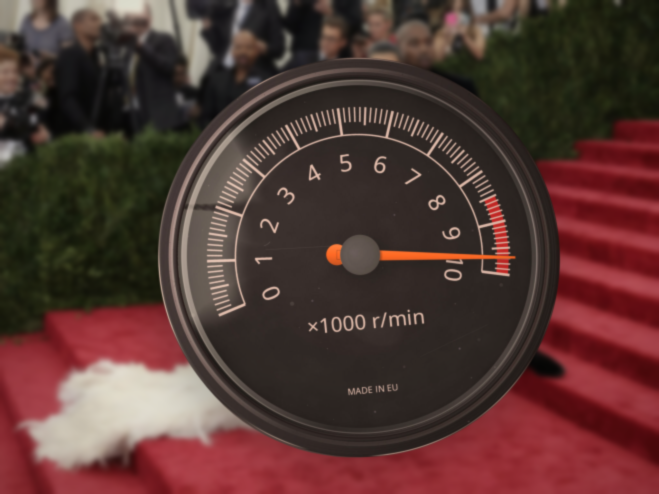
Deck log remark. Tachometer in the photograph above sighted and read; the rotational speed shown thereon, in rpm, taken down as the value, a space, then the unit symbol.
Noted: 9700 rpm
